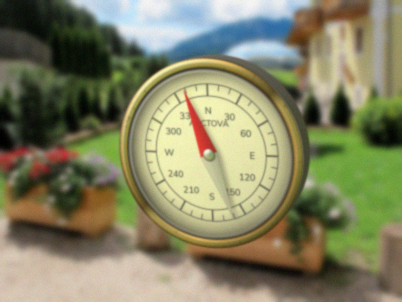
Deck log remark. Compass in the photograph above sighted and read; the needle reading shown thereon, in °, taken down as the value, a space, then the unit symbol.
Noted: 340 °
